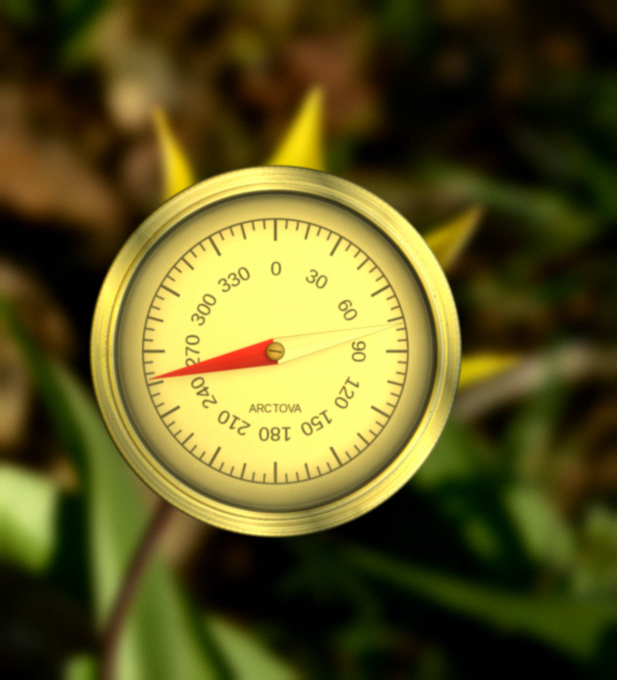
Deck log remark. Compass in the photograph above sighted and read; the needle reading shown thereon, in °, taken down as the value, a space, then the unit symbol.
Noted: 257.5 °
